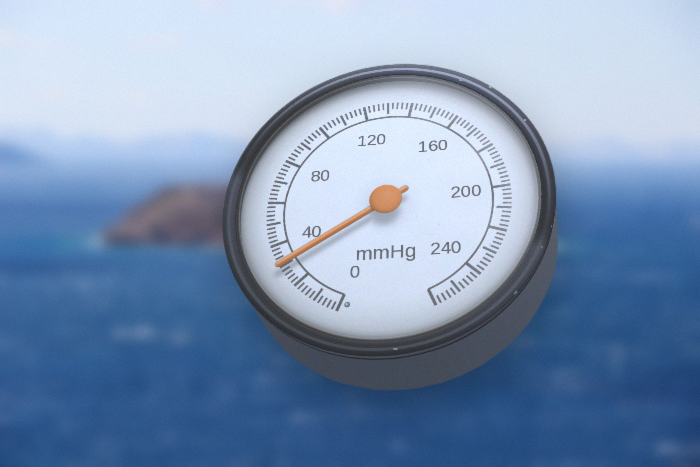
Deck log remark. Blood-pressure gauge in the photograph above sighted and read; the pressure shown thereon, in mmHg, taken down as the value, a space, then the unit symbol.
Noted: 30 mmHg
